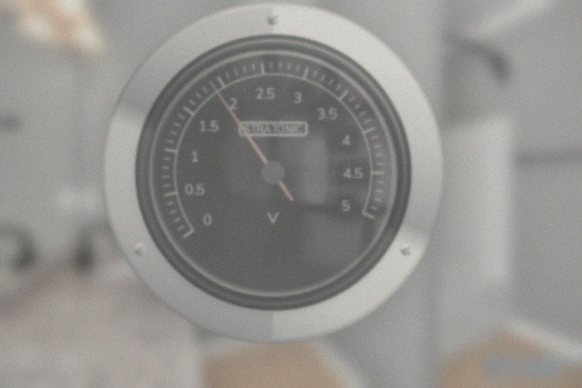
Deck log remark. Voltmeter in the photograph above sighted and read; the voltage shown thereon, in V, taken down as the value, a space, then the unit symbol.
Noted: 1.9 V
